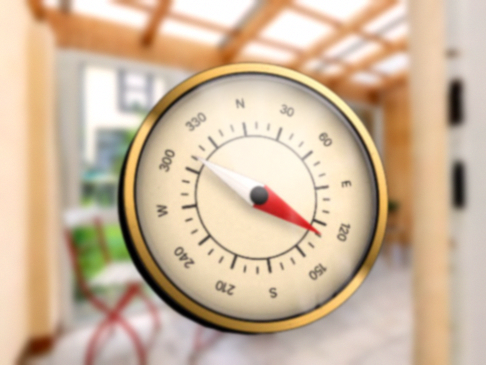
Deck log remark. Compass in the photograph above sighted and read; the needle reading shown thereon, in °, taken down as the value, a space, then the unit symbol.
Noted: 130 °
